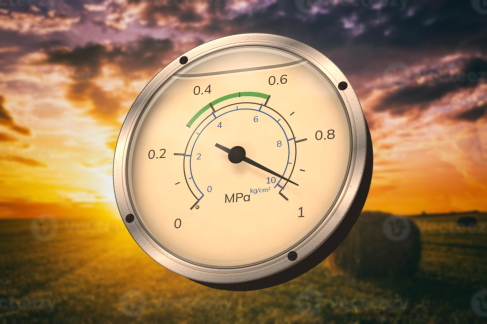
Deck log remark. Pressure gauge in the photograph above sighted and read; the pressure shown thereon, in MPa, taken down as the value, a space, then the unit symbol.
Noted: 0.95 MPa
